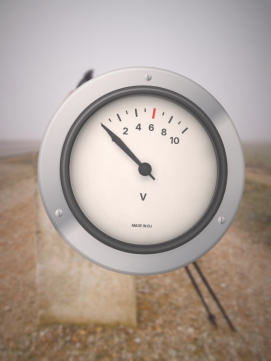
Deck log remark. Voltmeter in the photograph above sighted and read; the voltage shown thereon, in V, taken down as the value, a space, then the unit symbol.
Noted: 0 V
